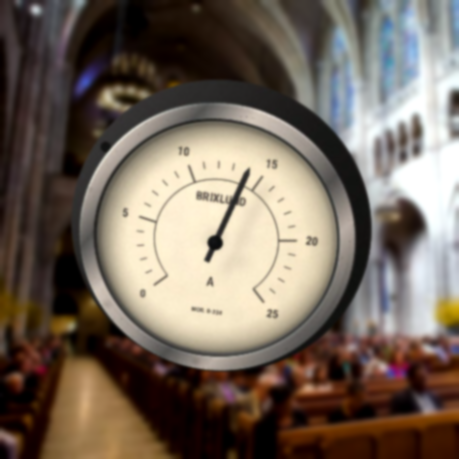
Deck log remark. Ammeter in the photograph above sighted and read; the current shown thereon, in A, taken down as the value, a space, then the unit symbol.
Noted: 14 A
